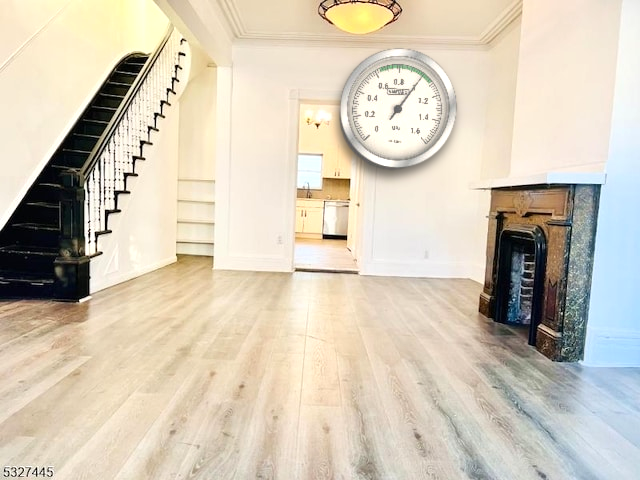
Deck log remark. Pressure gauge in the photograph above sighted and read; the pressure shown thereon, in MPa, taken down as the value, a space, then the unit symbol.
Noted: 1 MPa
